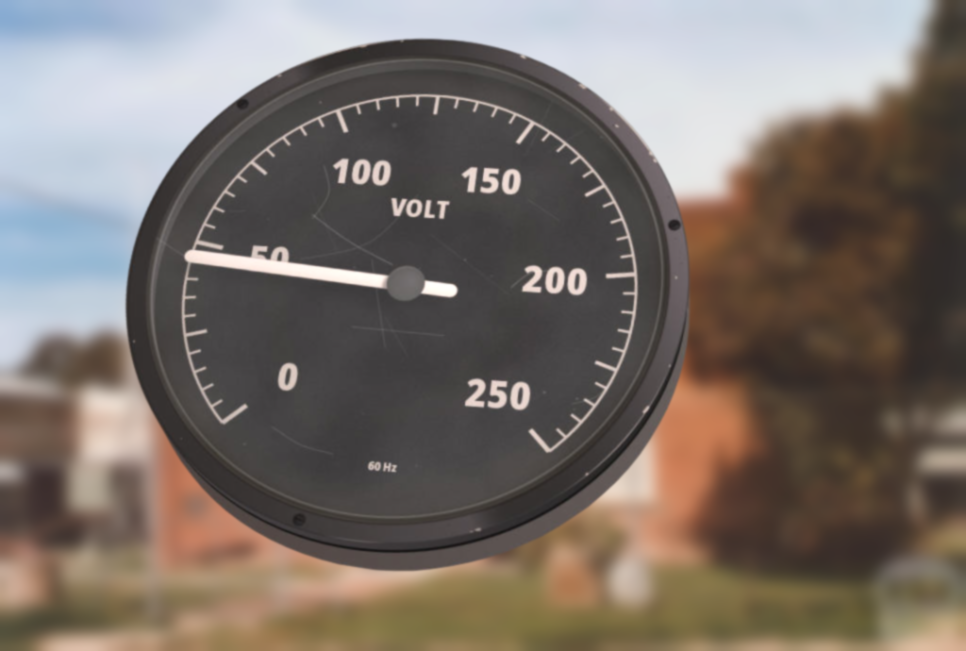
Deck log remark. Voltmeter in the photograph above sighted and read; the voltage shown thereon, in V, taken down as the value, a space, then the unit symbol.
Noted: 45 V
